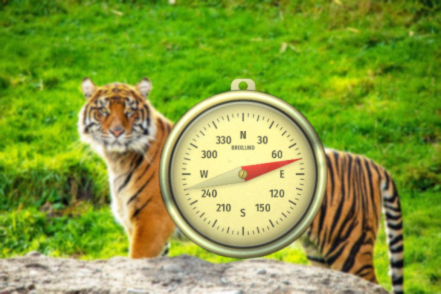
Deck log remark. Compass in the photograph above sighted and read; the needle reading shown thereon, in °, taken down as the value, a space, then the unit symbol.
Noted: 75 °
